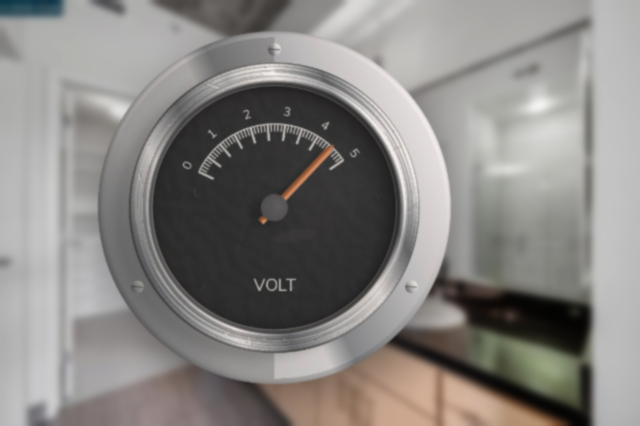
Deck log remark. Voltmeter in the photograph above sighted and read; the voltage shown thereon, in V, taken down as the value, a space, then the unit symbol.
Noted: 4.5 V
